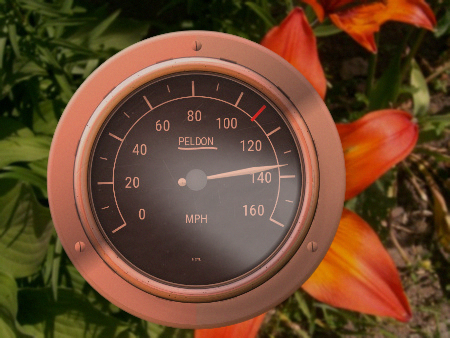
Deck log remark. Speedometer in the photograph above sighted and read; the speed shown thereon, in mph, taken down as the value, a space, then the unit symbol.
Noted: 135 mph
